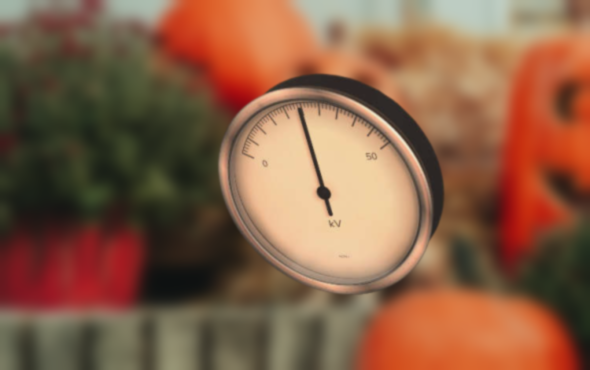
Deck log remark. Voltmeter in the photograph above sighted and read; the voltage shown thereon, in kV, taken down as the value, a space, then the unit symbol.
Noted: 25 kV
